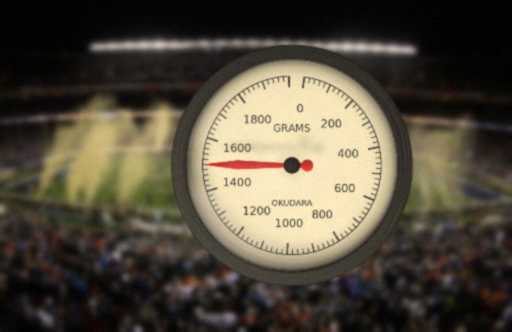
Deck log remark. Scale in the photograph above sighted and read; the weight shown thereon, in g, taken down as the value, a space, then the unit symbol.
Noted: 1500 g
